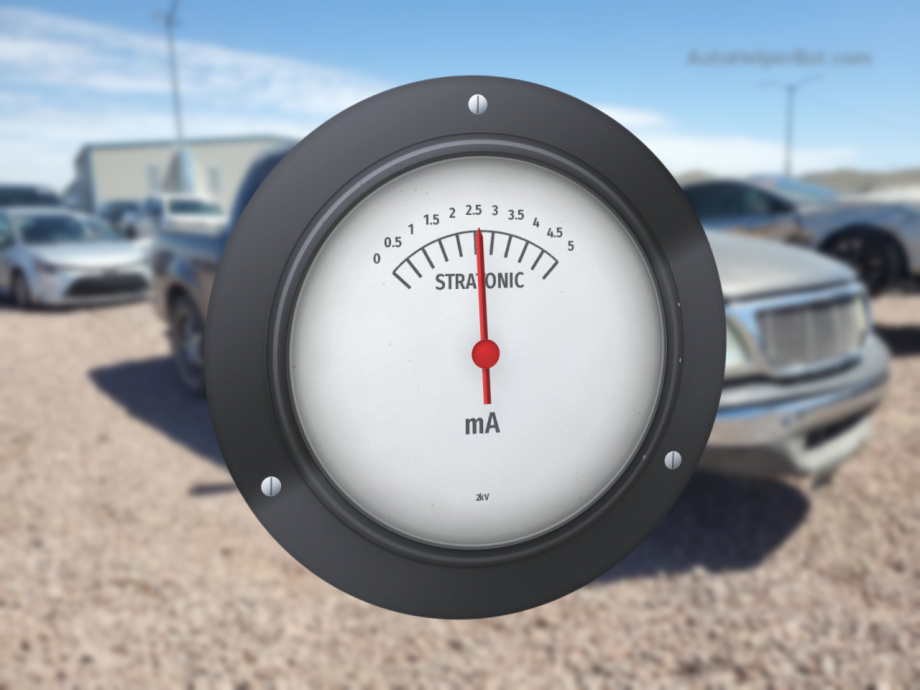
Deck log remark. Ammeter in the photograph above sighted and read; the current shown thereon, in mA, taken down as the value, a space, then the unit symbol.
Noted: 2.5 mA
